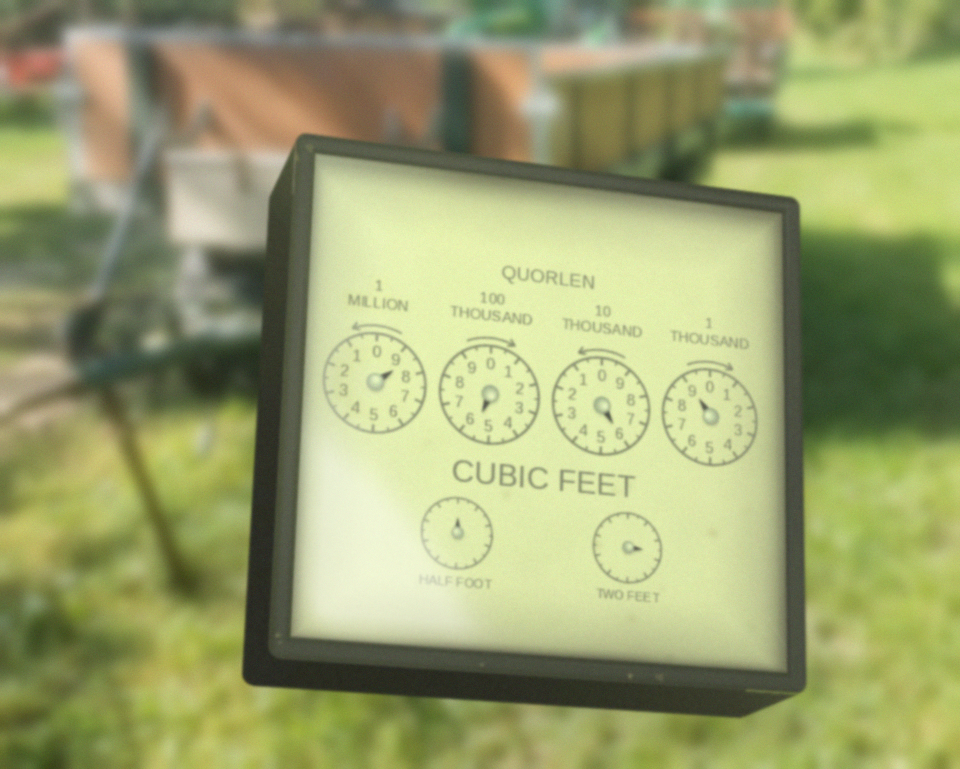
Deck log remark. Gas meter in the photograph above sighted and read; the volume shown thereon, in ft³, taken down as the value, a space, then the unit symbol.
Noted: 855900 ft³
